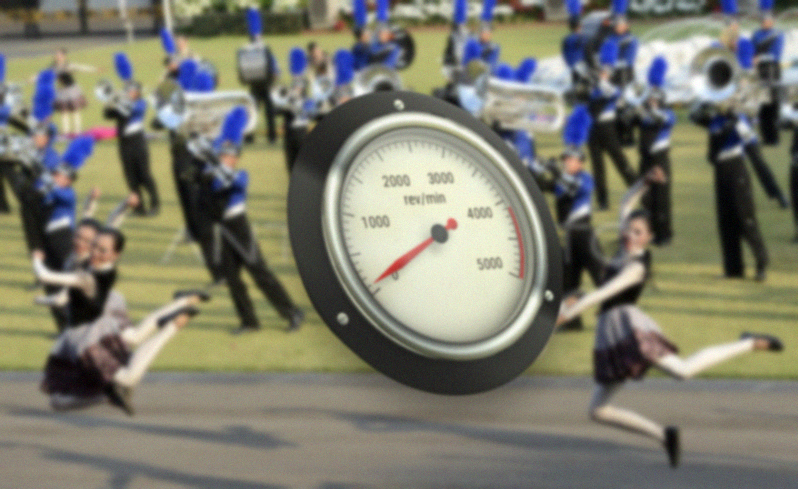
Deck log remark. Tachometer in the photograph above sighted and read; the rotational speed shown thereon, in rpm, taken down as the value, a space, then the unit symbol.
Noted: 100 rpm
